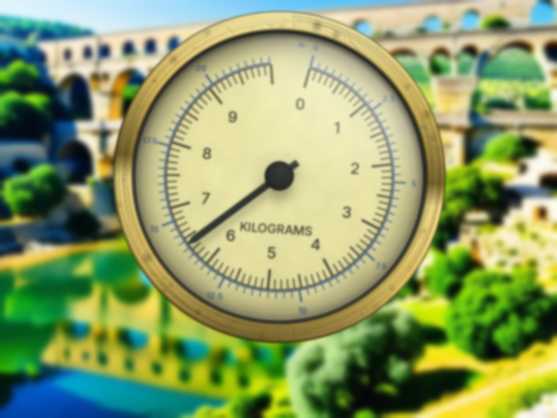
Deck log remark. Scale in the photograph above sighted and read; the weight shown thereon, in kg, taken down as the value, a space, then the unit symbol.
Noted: 6.4 kg
